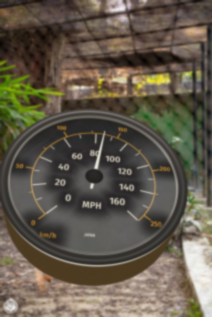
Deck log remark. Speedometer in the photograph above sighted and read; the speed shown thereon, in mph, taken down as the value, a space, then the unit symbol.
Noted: 85 mph
